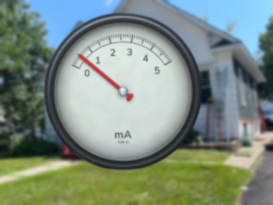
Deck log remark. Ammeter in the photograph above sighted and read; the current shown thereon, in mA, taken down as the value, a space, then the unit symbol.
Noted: 0.5 mA
